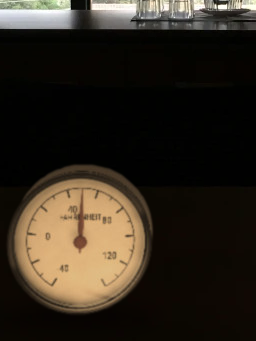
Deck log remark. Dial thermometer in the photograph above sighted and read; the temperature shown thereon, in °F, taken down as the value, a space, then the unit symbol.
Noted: 50 °F
